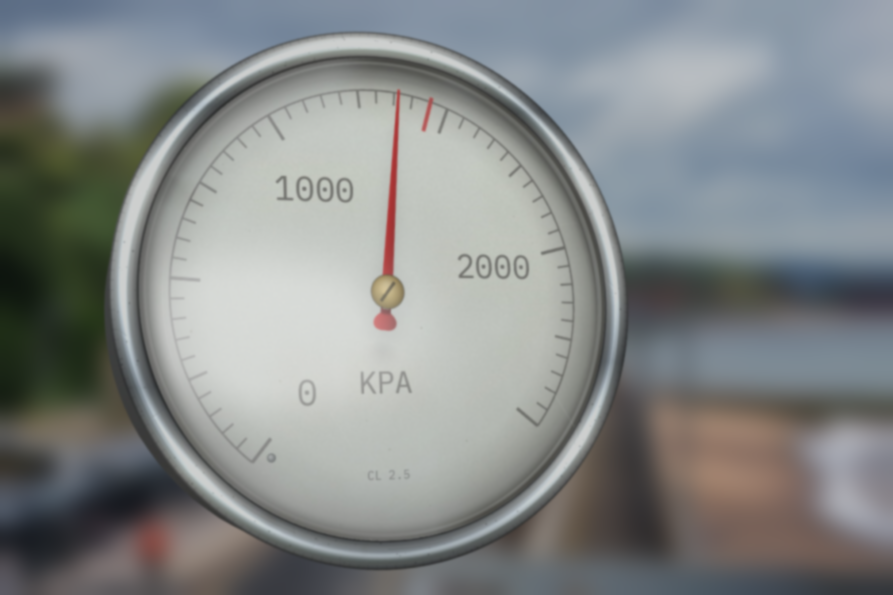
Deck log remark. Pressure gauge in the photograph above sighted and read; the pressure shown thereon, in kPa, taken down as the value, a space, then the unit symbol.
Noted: 1350 kPa
